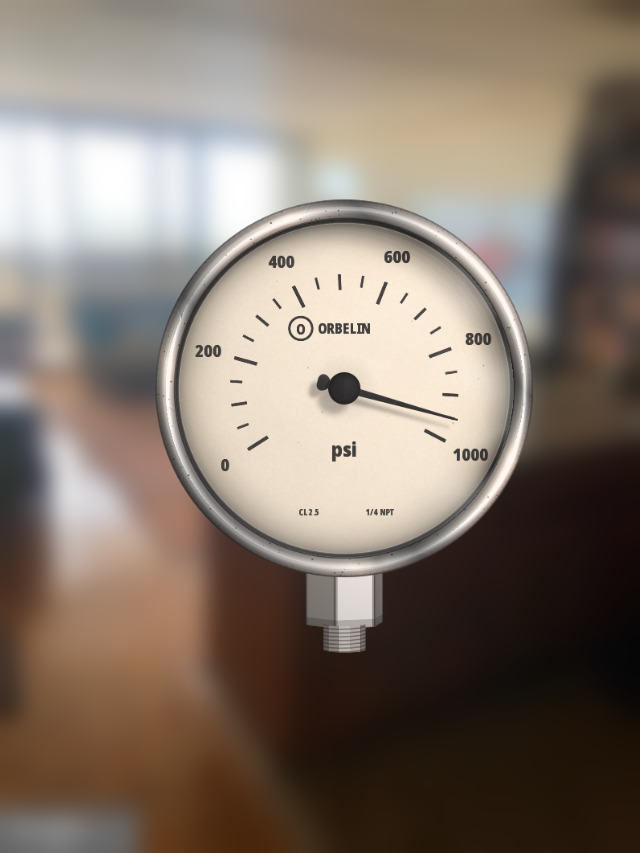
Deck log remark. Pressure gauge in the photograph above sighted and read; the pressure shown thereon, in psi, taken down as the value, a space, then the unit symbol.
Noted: 950 psi
